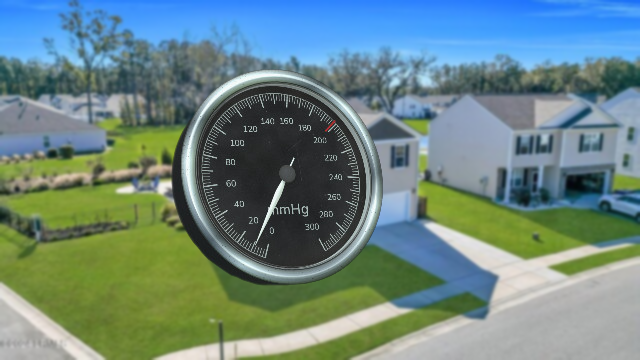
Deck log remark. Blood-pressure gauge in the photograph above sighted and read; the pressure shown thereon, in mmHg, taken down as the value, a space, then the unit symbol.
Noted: 10 mmHg
